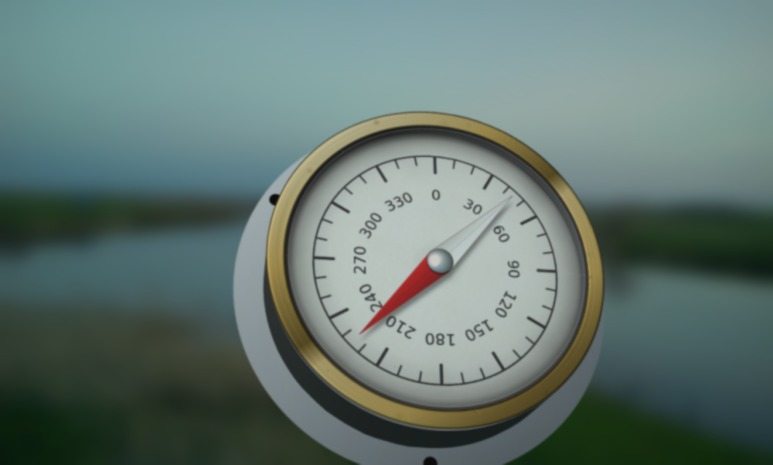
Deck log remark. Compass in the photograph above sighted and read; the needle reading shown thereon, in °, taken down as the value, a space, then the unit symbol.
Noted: 225 °
